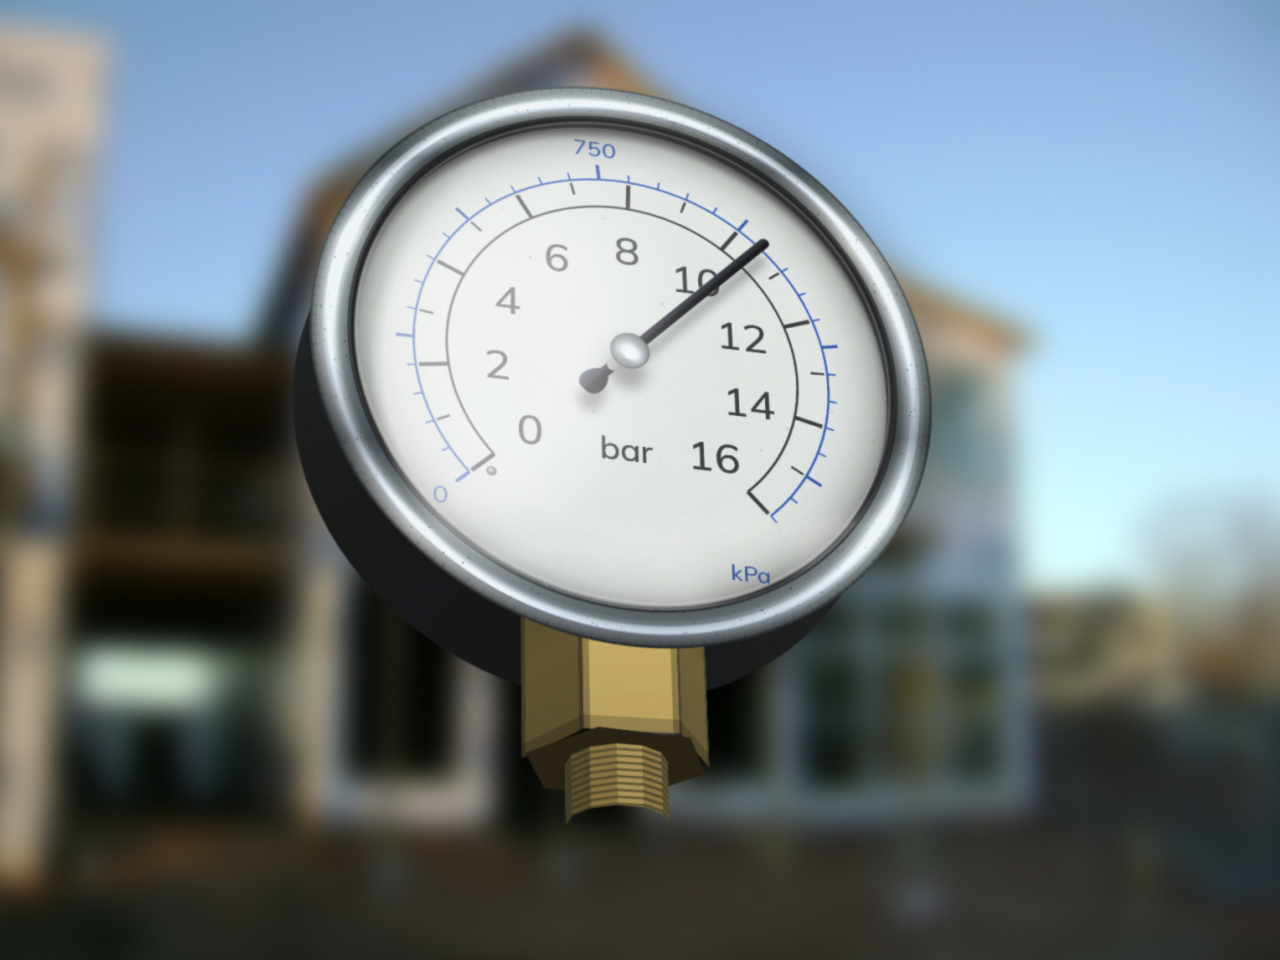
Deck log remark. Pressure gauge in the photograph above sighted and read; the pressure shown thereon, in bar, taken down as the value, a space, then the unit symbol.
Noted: 10.5 bar
